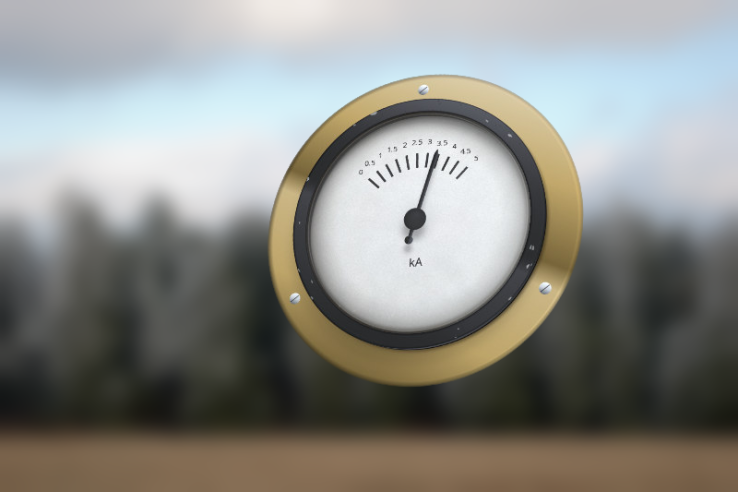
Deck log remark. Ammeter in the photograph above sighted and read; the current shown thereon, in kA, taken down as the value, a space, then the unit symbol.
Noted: 3.5 kA
